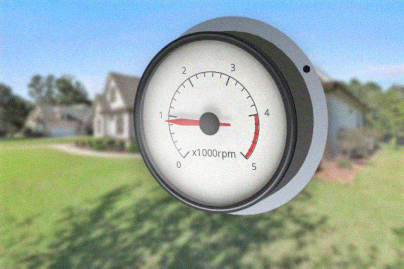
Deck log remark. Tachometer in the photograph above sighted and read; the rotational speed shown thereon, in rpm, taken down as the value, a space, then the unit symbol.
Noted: 900 rpm
